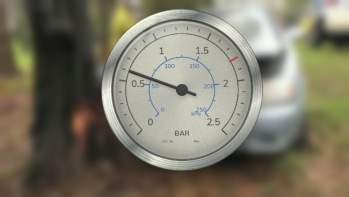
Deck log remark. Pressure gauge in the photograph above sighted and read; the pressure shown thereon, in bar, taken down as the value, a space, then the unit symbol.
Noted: 0.6 bar
